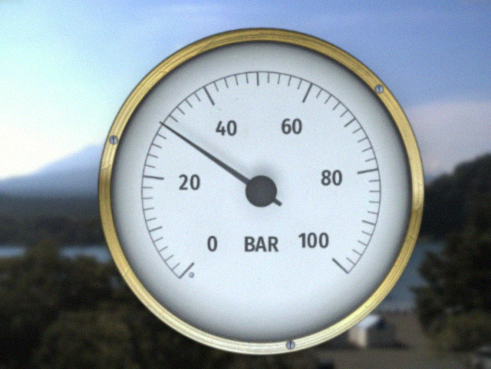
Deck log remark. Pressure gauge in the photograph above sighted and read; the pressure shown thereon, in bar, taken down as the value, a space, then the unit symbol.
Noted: 30 bar
